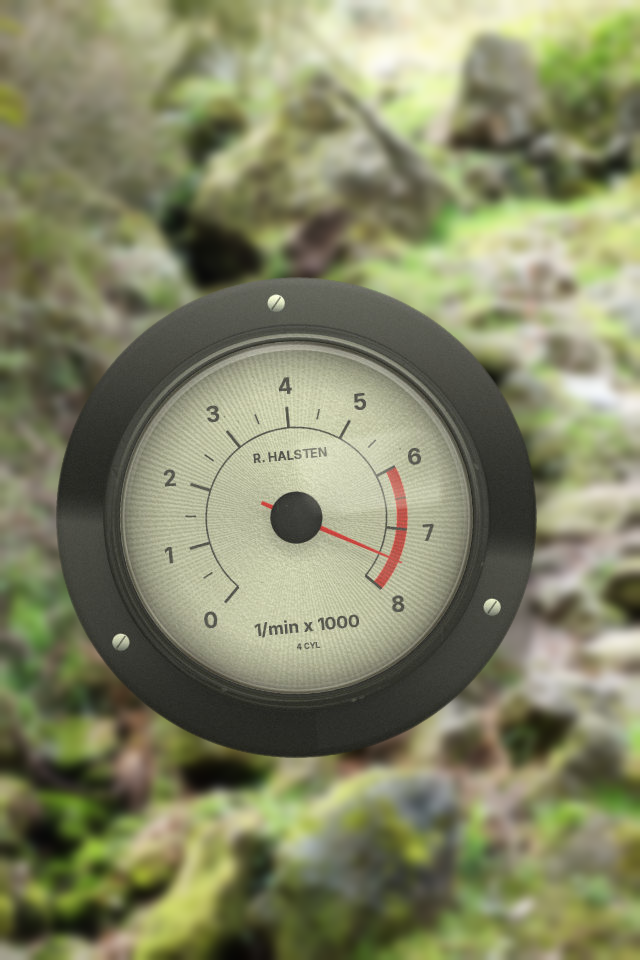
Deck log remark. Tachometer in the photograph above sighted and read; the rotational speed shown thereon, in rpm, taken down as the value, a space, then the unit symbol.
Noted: 7500 rpm
